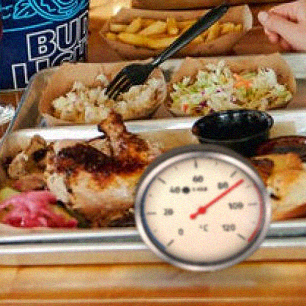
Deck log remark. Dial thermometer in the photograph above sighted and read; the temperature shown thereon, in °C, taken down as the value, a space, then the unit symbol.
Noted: 85 °C
